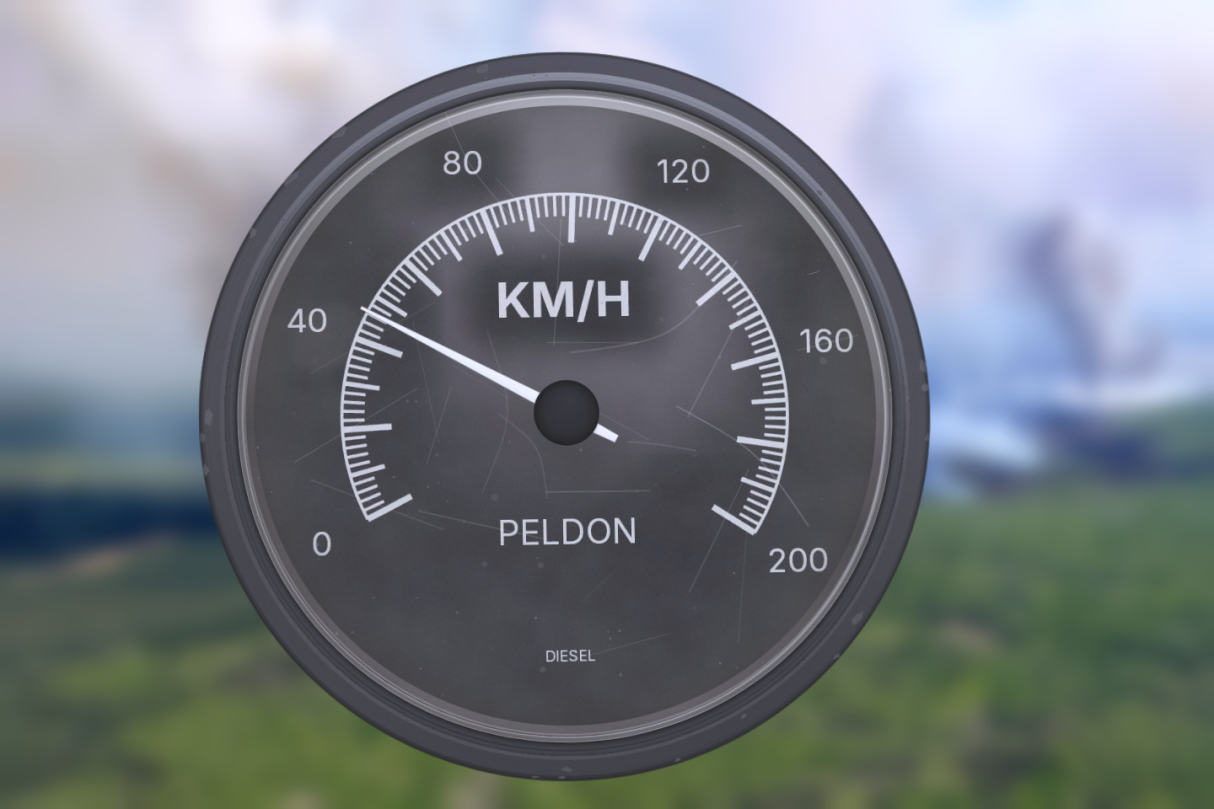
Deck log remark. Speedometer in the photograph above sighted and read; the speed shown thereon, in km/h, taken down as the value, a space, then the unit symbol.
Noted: 46 km/h
